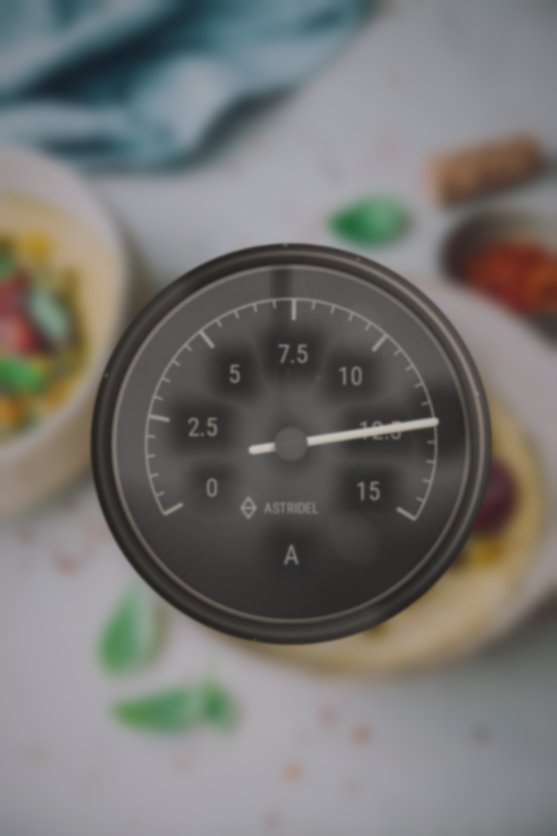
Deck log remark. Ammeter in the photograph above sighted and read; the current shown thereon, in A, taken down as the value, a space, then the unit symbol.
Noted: 12.5 A
